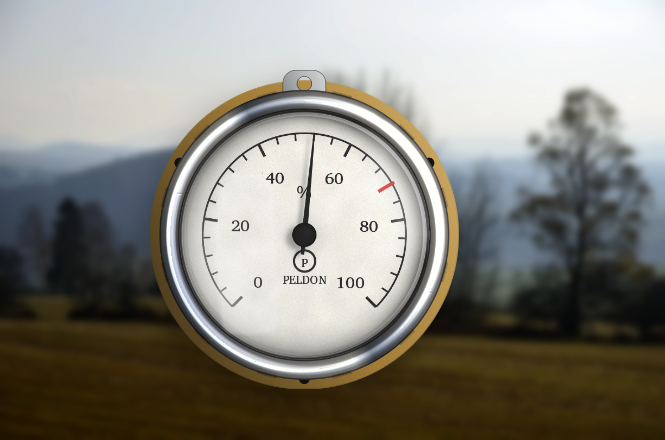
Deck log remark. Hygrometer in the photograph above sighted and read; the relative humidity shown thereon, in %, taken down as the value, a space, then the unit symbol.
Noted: 52 %
